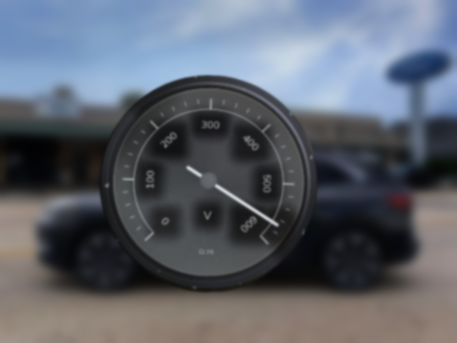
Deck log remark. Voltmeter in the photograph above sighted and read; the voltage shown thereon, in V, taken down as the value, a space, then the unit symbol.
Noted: 570 V
